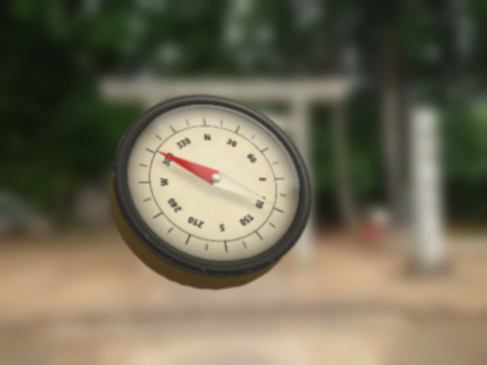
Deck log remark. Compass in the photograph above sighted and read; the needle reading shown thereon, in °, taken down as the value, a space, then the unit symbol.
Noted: 300 °
